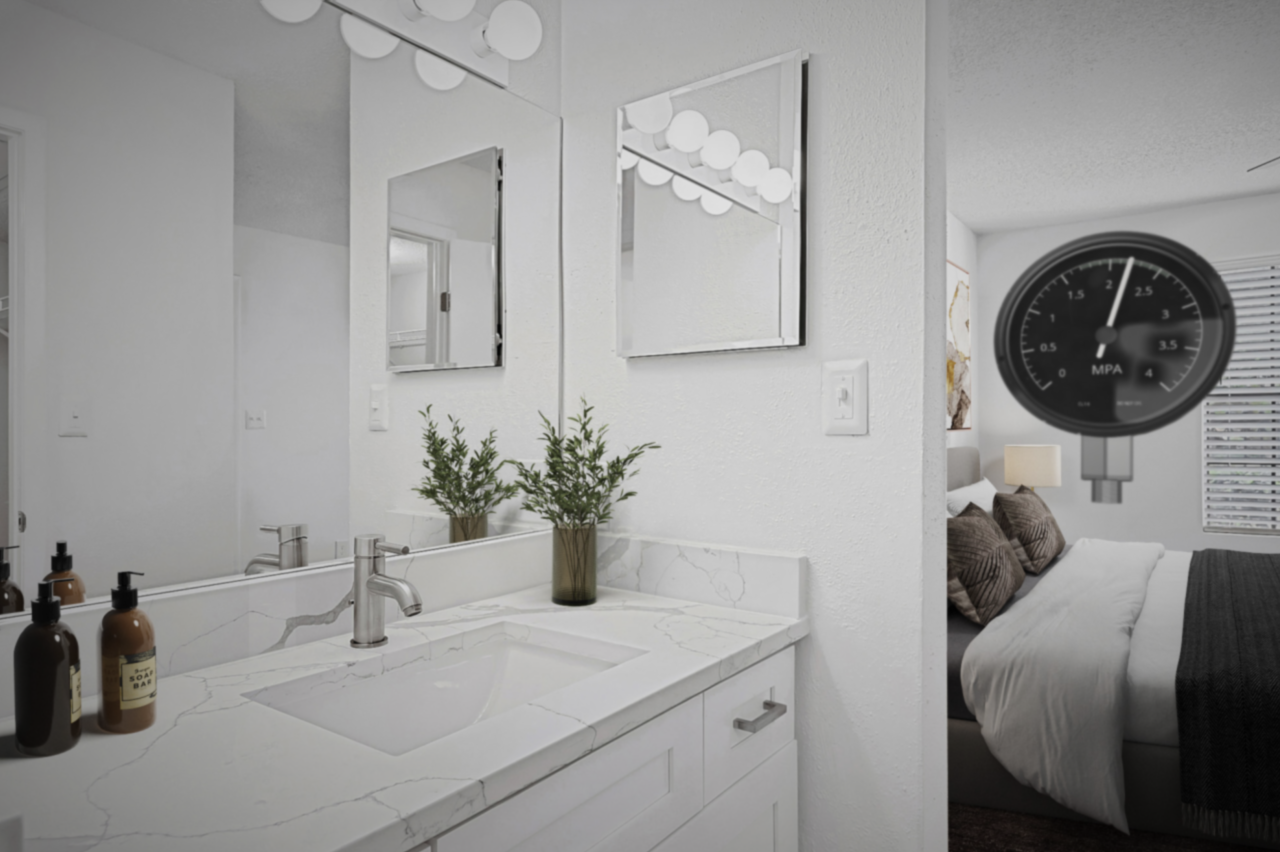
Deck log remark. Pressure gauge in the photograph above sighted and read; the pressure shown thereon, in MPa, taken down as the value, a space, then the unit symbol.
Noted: 2.2 MPa
